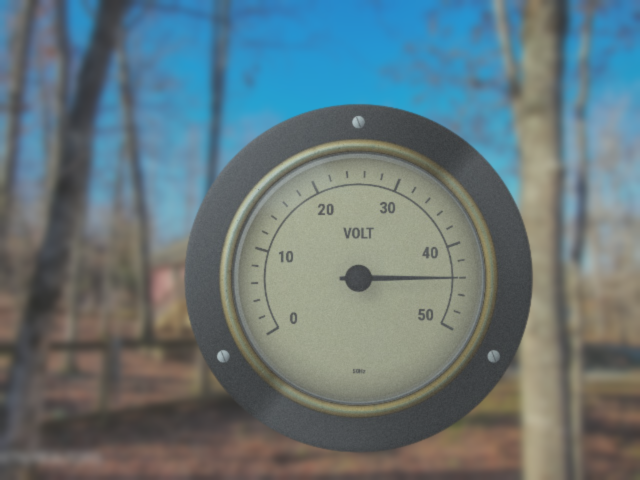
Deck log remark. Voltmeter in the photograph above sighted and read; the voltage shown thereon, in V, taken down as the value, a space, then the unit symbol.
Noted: 44 V
